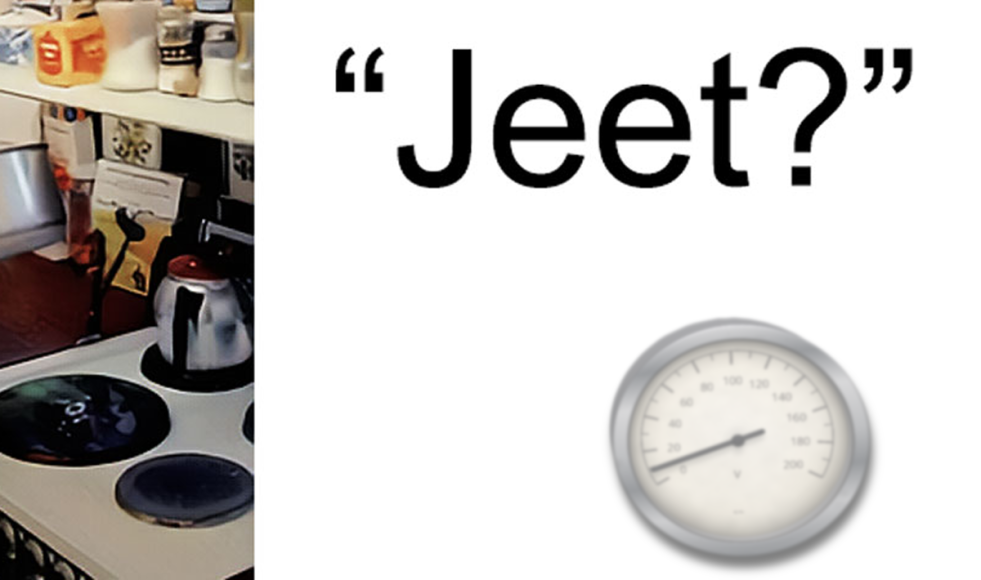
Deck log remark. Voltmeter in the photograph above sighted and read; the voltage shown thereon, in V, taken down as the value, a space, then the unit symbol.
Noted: 10 V
